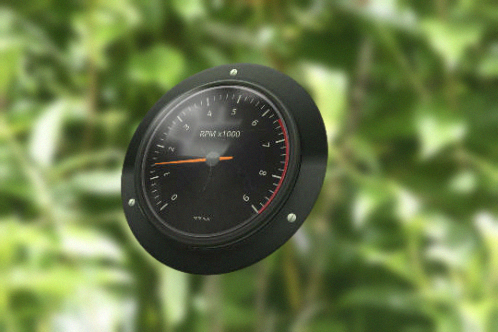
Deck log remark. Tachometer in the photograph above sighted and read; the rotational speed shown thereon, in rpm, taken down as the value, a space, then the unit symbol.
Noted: 1400 rpm
